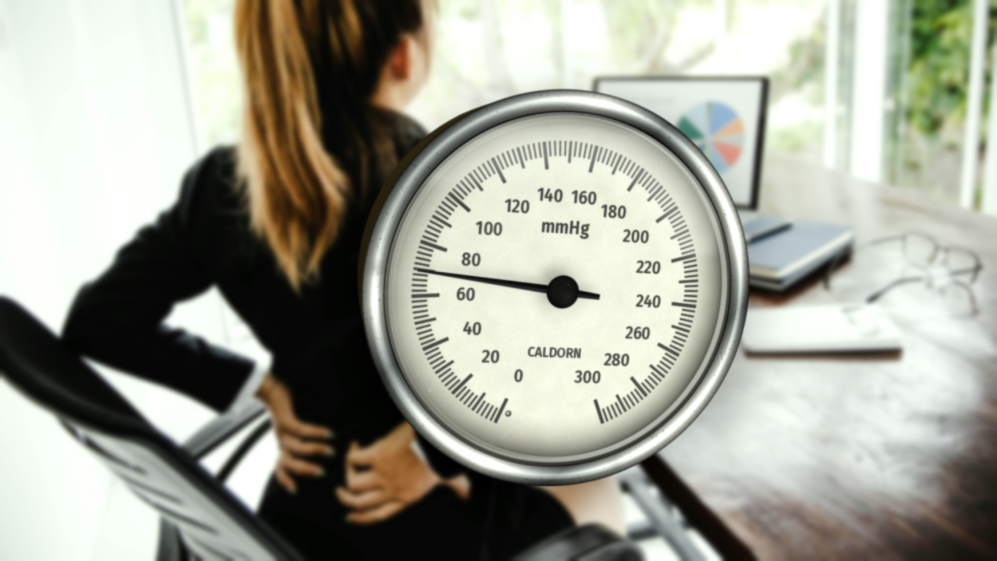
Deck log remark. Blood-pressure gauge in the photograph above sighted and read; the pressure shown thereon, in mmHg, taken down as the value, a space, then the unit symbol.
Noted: 70 mmHg
